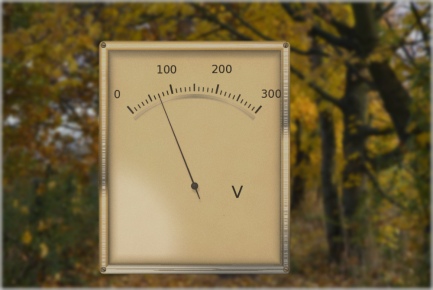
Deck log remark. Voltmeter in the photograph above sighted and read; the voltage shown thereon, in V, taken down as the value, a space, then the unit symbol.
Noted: 70 V
